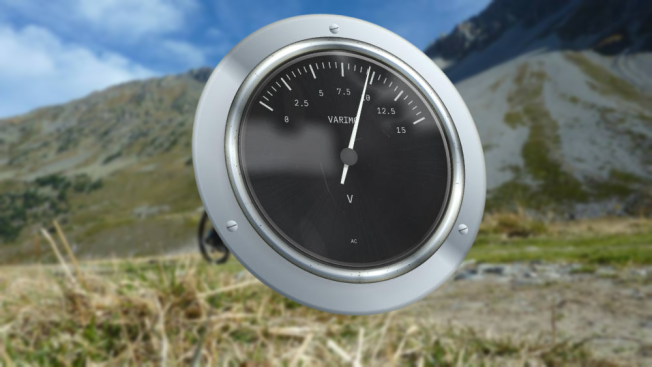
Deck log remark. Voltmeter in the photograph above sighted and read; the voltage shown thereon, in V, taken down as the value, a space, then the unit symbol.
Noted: 9.5 V
